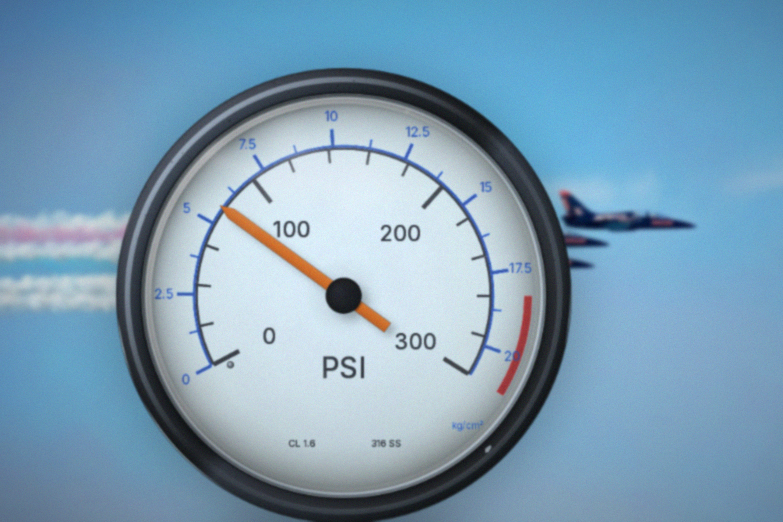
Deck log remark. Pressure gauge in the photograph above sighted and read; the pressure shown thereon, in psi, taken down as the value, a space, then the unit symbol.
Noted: 80 psi
